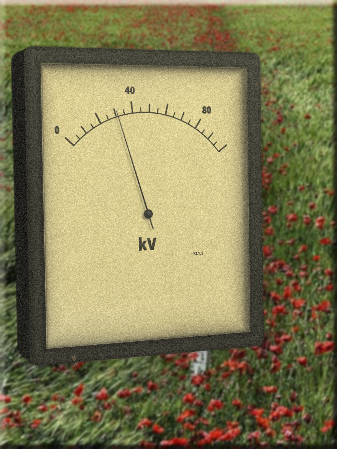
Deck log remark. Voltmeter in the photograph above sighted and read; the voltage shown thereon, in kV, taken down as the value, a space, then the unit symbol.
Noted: 30 kV
